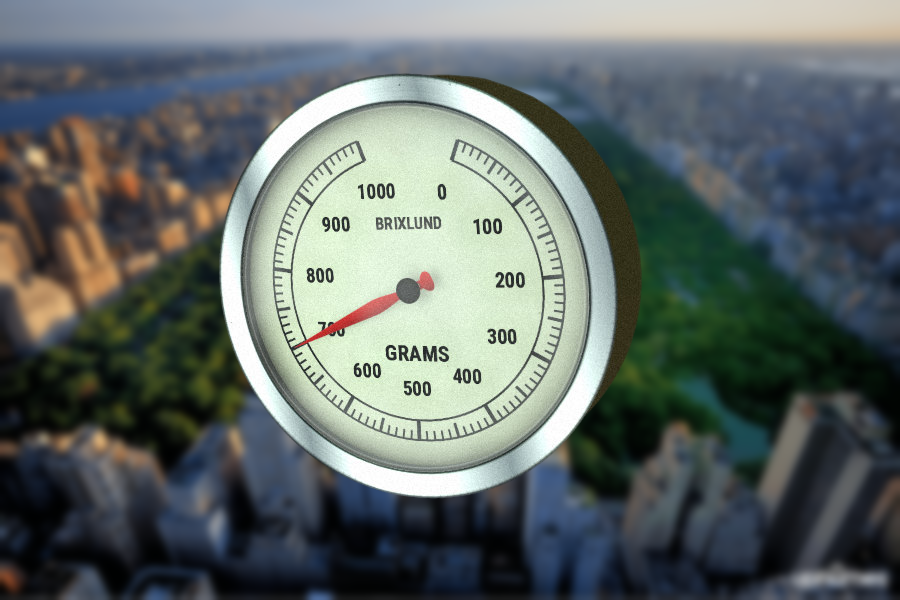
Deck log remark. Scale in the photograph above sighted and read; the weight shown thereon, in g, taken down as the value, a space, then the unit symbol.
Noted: 700 g
